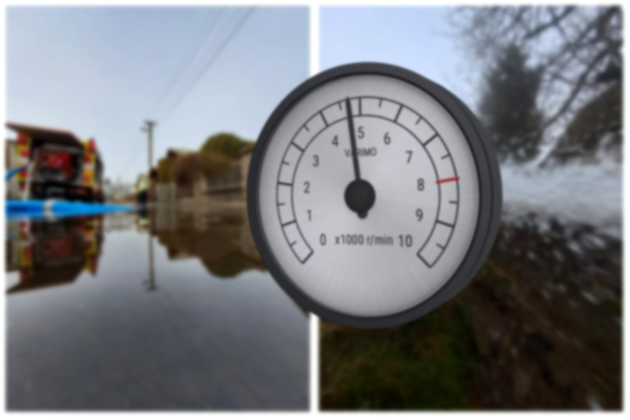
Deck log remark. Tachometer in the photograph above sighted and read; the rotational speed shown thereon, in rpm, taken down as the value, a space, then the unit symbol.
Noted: 4750 rpm
